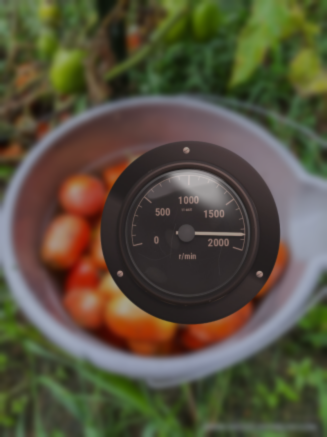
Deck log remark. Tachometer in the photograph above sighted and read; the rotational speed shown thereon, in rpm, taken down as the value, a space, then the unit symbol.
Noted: 1850 rpm
